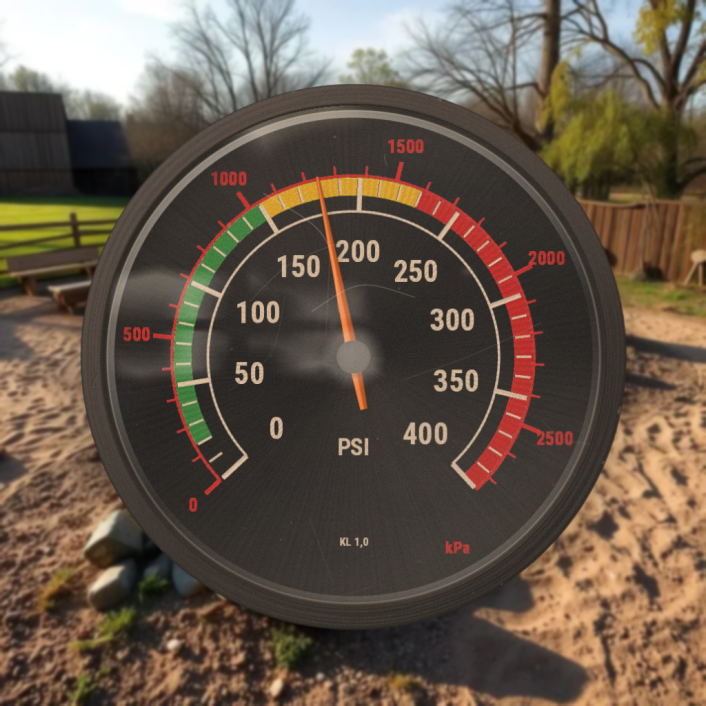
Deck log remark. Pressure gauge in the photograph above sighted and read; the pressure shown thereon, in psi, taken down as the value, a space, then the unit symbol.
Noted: 180 psi
